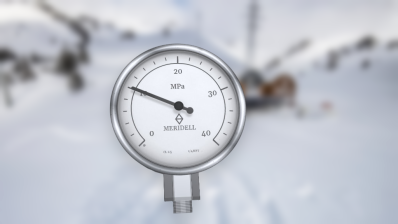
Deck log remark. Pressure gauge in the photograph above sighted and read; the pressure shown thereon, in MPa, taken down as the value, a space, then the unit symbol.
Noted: 10 MPa
